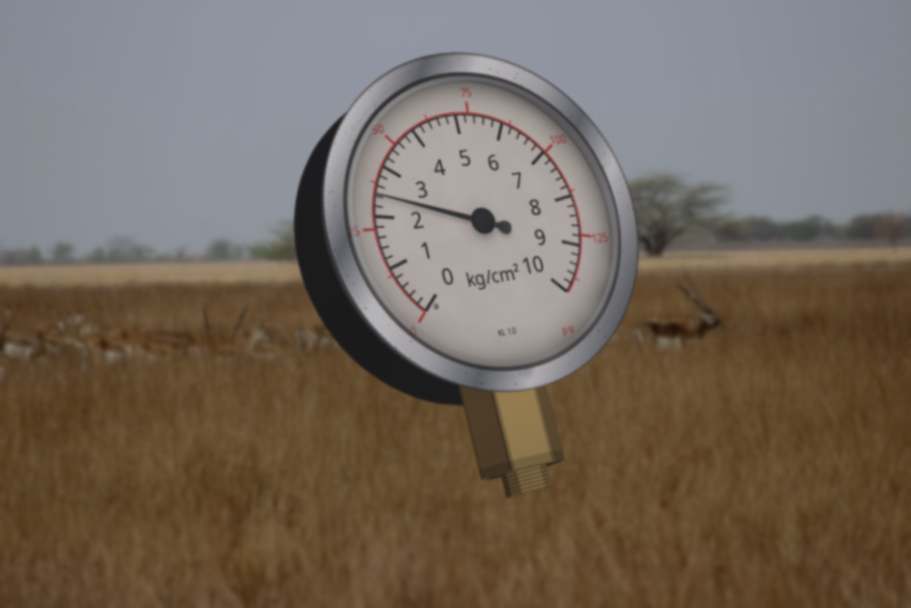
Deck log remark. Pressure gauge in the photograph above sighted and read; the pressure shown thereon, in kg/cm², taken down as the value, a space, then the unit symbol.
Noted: 2.4 kg/cm²
